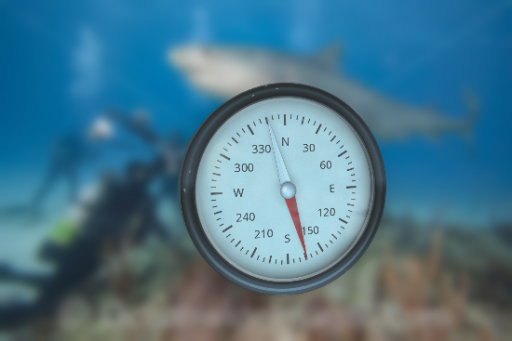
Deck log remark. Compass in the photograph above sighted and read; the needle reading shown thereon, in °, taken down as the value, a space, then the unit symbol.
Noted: 165 °
